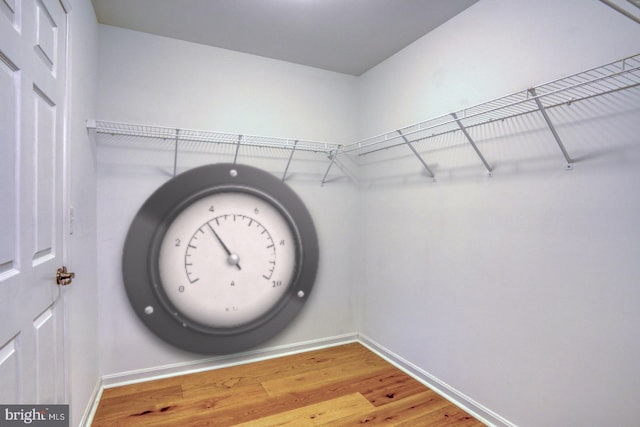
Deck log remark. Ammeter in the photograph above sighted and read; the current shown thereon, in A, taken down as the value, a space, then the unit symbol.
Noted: 3.5 A
